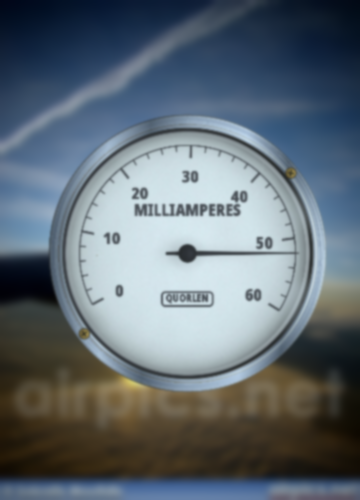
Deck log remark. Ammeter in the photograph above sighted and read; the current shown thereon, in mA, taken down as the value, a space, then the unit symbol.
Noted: 52 mA
